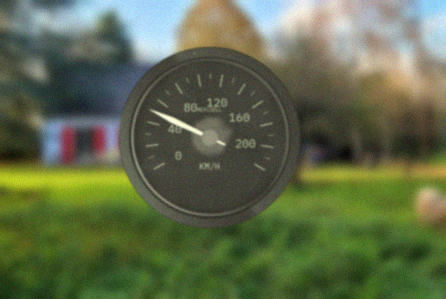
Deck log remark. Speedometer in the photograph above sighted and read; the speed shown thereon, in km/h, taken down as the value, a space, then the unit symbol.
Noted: 50 km/h
